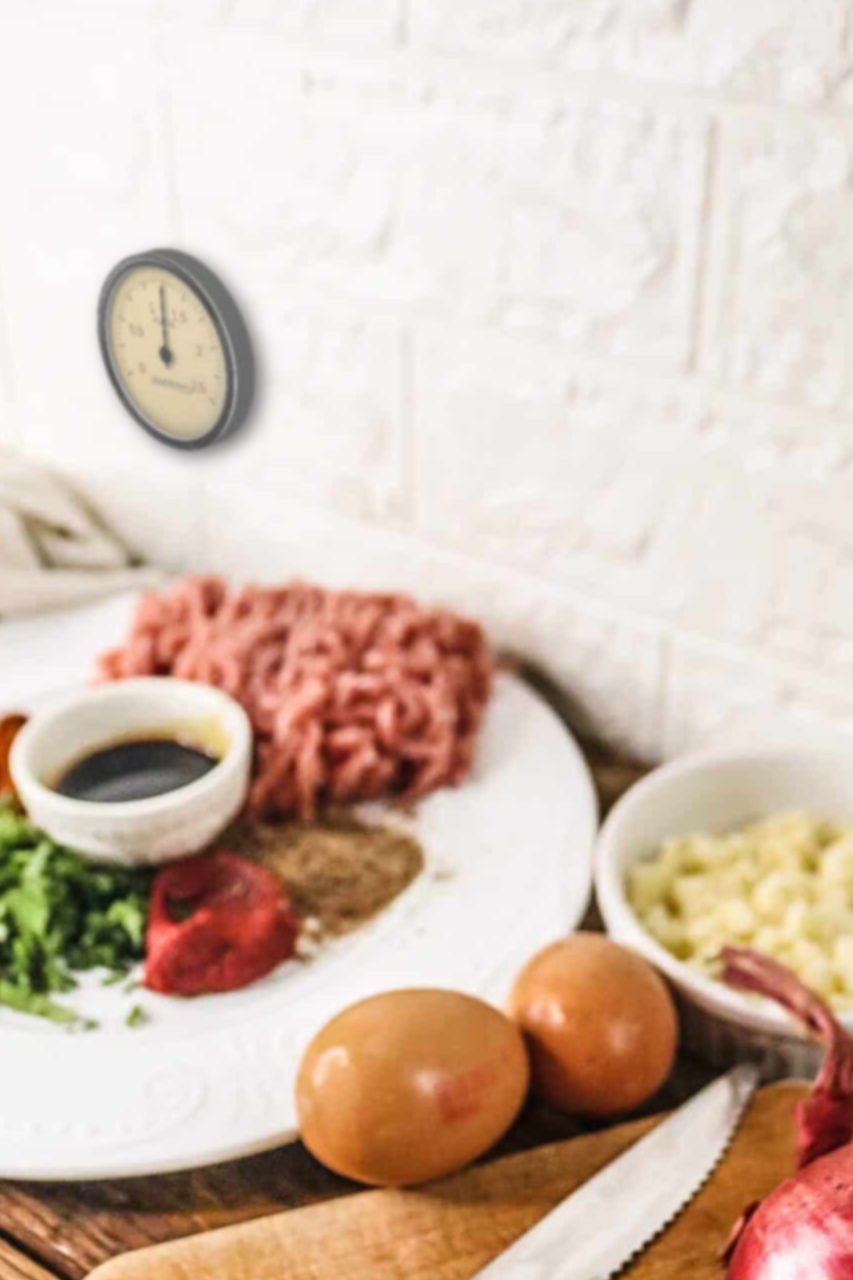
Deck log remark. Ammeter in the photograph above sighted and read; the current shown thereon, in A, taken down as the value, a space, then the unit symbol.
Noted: 1.25 A
